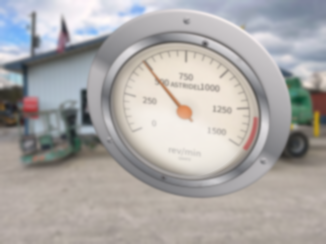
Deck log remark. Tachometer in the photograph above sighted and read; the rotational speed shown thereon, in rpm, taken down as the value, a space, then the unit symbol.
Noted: 500 rpm
